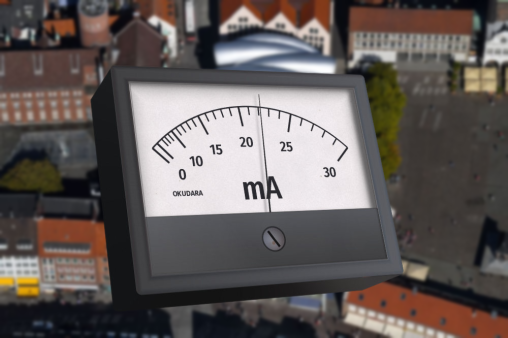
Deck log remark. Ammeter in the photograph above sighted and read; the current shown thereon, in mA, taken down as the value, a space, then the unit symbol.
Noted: 22 mA
